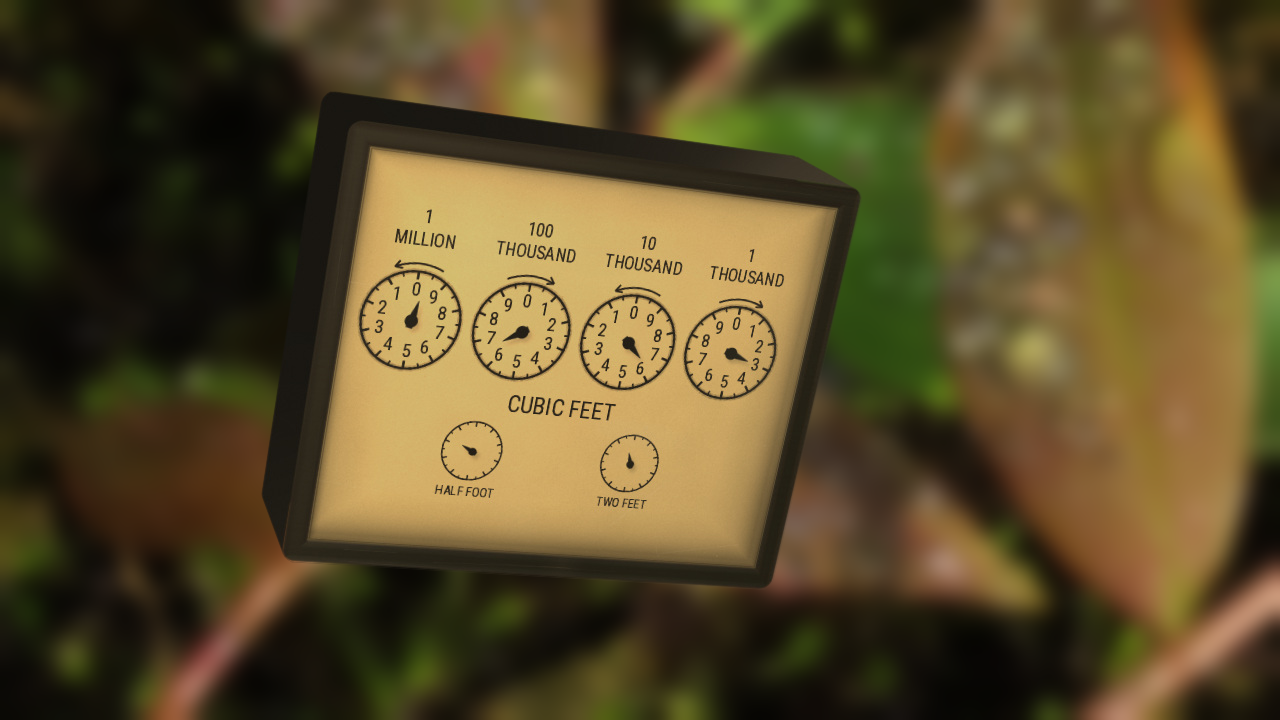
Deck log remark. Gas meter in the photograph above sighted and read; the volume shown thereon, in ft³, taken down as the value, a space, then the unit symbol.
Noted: 966300 ft³
